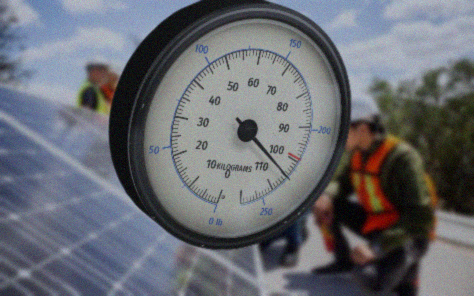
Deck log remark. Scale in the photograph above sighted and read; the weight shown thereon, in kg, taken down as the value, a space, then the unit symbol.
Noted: 105 kg
